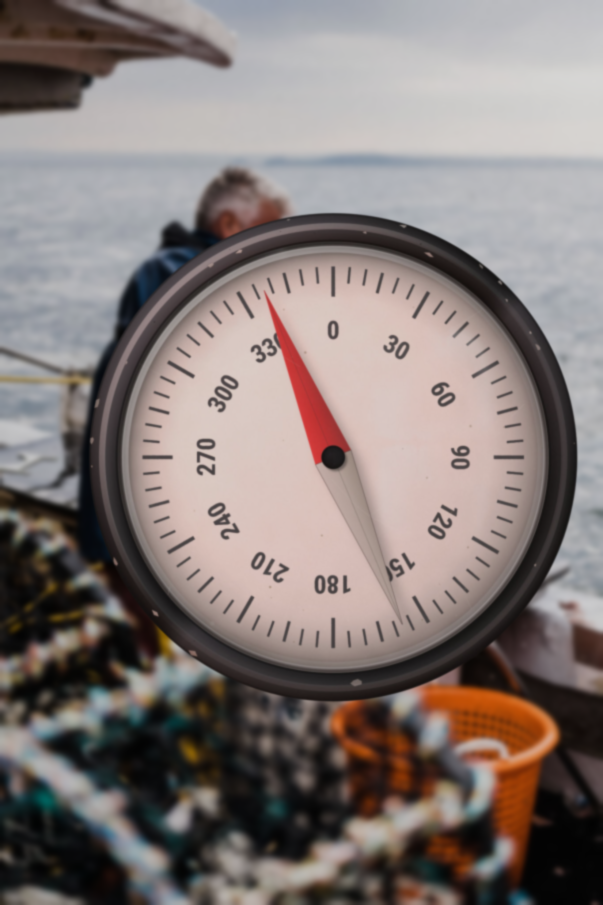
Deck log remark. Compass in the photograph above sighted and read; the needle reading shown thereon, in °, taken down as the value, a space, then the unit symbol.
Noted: 337.5 °
